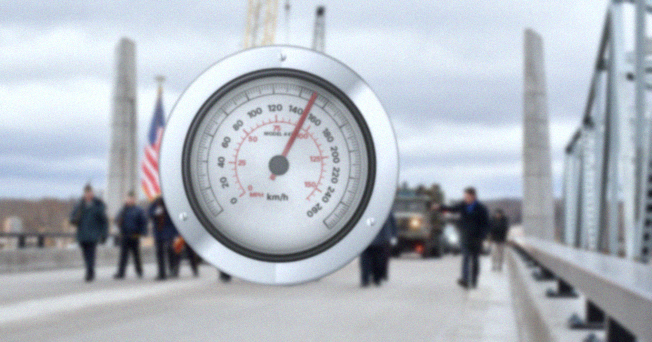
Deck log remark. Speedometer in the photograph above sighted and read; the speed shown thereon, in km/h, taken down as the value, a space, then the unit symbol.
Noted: 150 km/h
